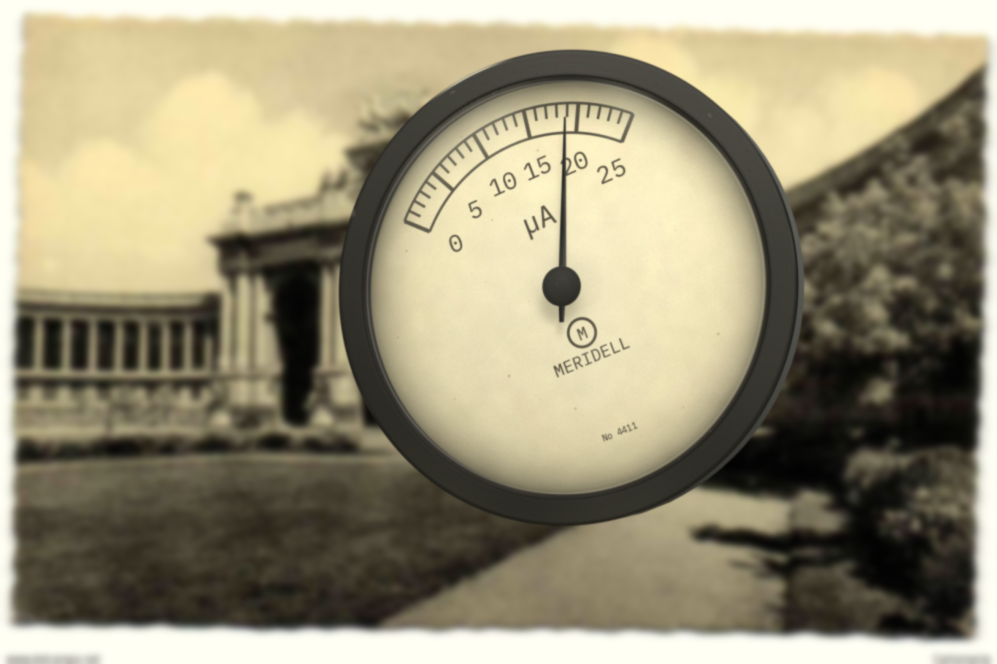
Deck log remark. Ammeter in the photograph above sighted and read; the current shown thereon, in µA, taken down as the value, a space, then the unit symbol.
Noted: 19 µA
